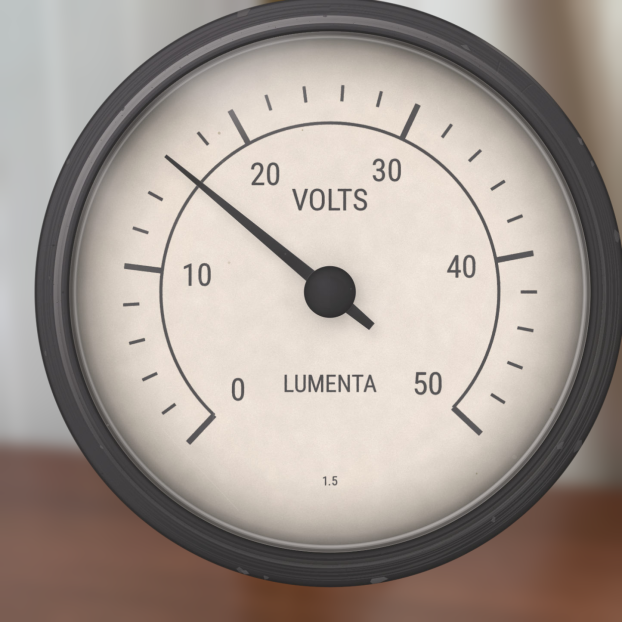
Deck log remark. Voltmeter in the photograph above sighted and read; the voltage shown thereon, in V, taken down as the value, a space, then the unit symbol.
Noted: 16 V
